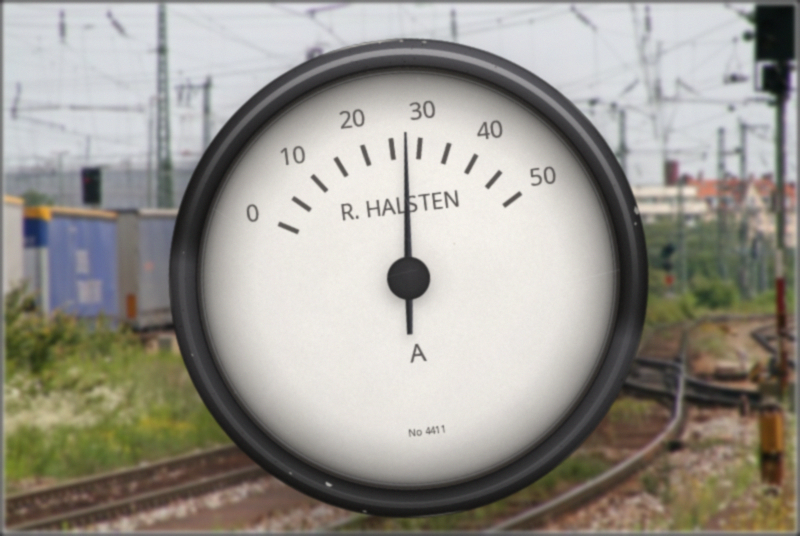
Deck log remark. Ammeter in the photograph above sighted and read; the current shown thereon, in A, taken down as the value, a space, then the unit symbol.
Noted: 27.5 A
